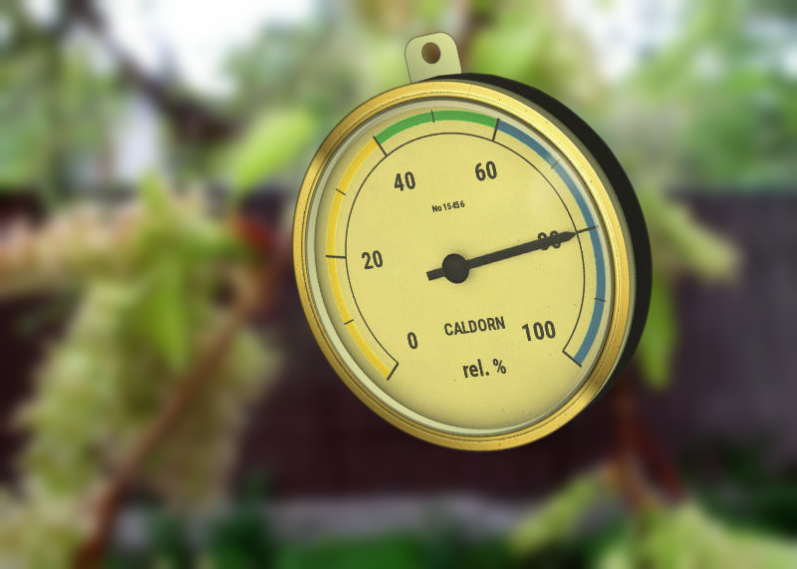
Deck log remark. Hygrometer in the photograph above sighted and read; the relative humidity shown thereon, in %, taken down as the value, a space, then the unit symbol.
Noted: 80 %
